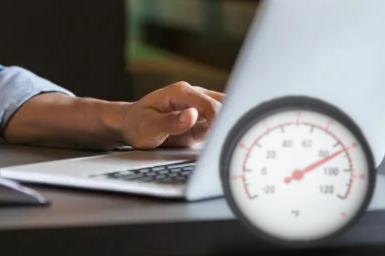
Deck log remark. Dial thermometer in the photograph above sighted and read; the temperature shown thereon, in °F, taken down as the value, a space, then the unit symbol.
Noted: 85 °F
